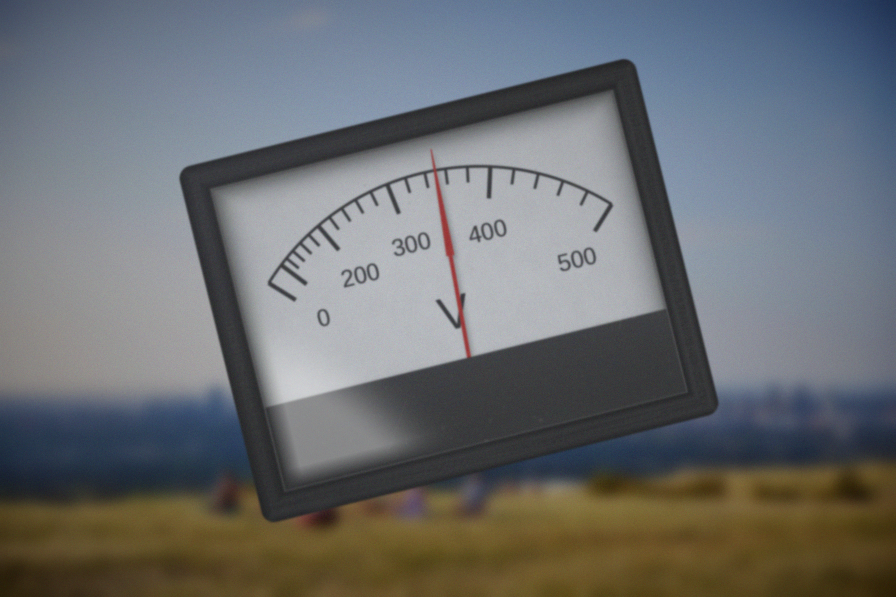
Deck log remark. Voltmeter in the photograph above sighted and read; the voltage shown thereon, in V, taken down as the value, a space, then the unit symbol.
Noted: 350 V
